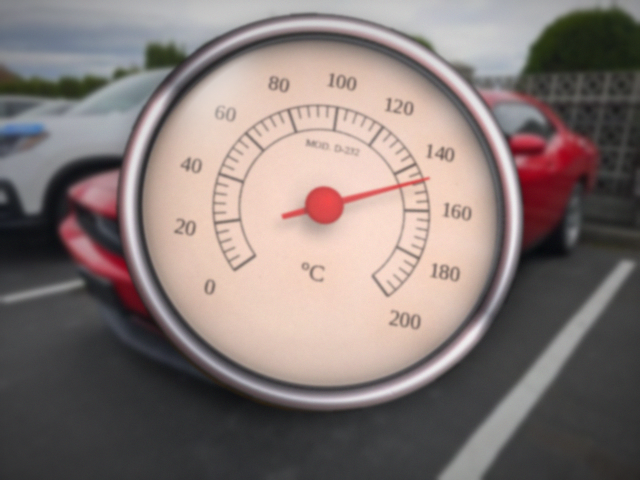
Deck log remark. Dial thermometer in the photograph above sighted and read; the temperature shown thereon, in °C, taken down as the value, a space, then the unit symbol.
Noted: 148 °C
